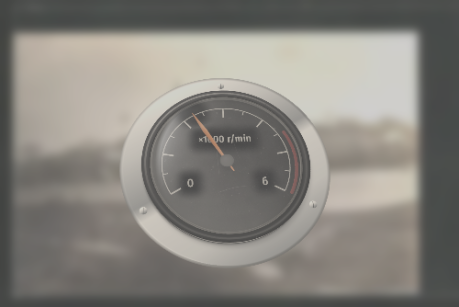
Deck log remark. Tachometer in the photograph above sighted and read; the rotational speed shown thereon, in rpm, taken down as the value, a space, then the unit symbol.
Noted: 2250 rpm
